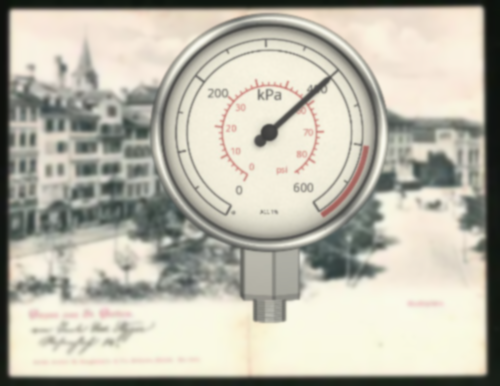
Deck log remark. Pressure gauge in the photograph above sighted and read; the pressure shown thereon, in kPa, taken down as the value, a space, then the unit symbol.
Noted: 400 kPa
